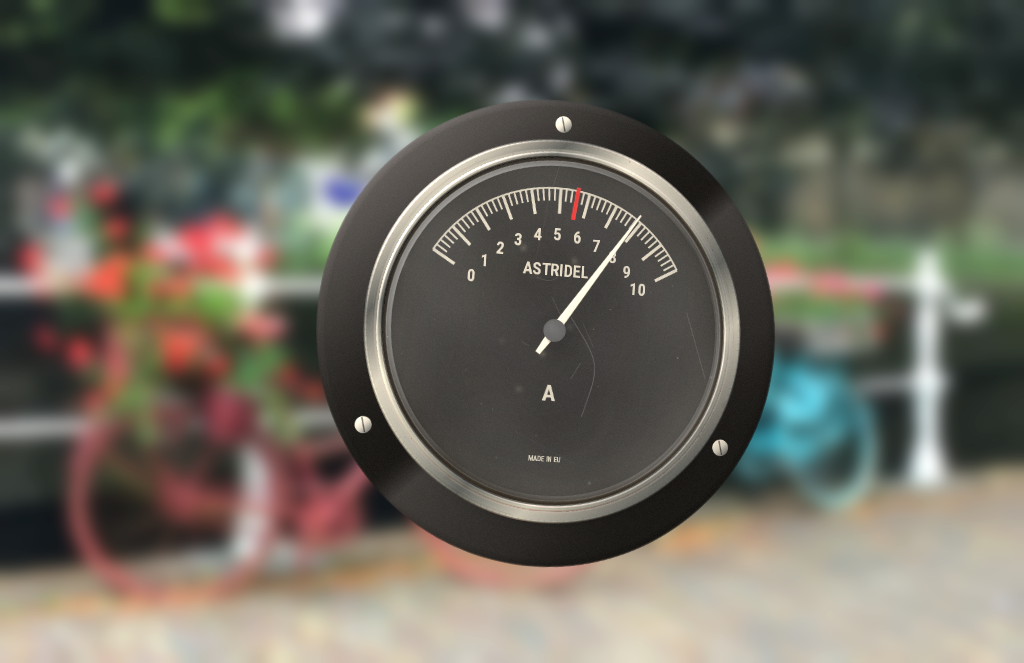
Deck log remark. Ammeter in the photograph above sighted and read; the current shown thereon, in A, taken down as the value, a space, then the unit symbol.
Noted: 7.8 A
